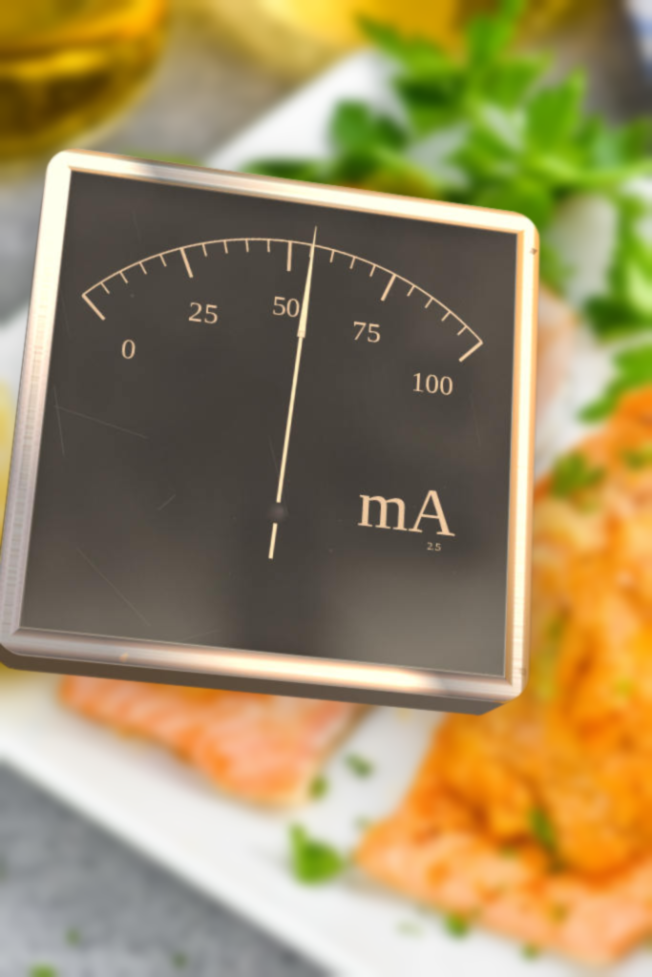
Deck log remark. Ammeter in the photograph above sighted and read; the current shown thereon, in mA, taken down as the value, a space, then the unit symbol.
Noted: 55 mA
